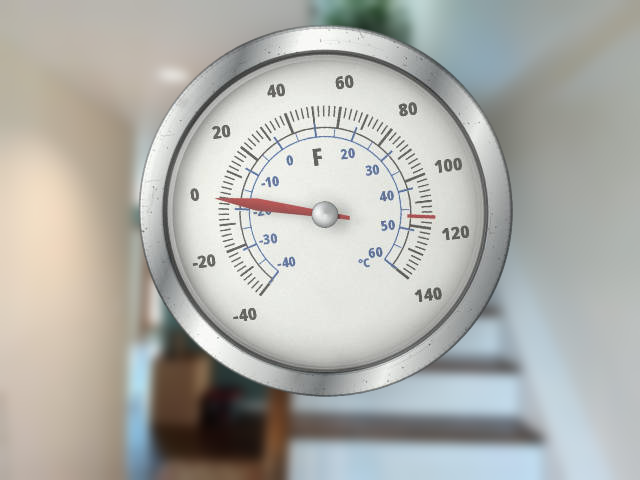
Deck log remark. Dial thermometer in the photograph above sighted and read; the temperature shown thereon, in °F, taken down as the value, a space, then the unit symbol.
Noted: 0 °F
